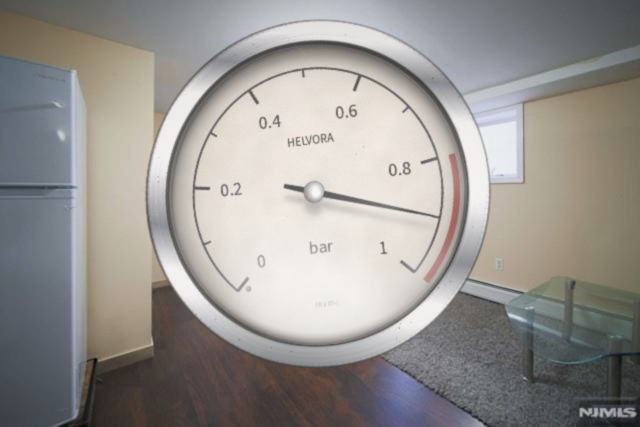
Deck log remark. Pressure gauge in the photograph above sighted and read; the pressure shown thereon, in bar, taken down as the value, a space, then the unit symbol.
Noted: 0.9 bar
